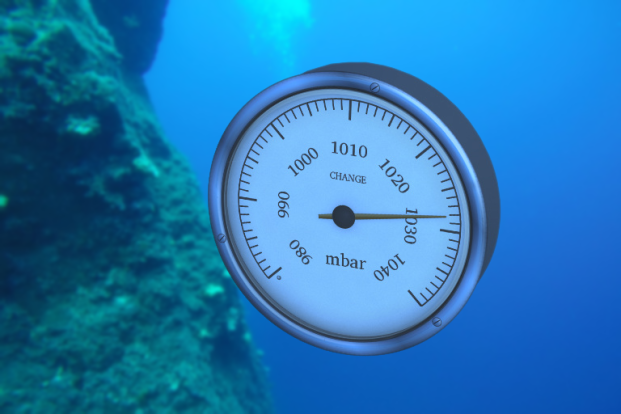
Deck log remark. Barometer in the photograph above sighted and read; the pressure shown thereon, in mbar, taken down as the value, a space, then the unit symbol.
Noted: 1028 mbar
